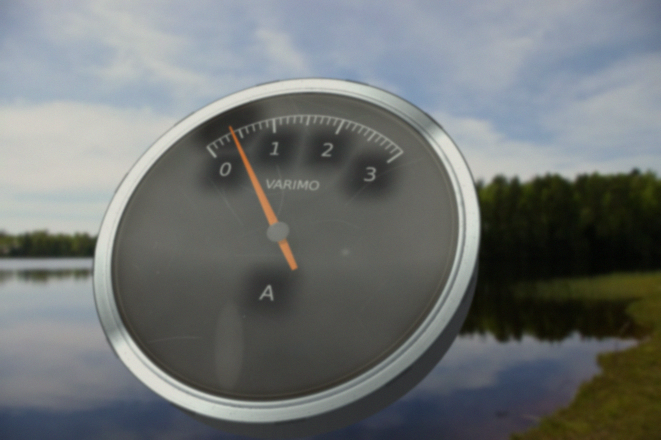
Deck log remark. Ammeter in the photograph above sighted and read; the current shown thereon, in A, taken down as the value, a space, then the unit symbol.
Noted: 0.4 A
